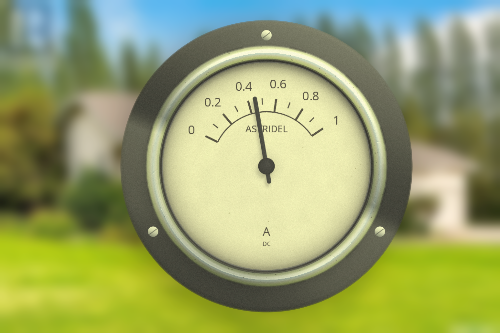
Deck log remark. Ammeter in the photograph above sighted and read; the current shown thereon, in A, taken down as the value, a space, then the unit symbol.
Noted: 0.45 A
